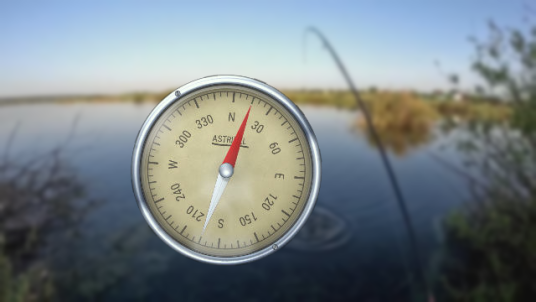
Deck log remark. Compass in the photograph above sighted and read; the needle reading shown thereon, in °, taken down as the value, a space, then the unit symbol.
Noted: 15 °
